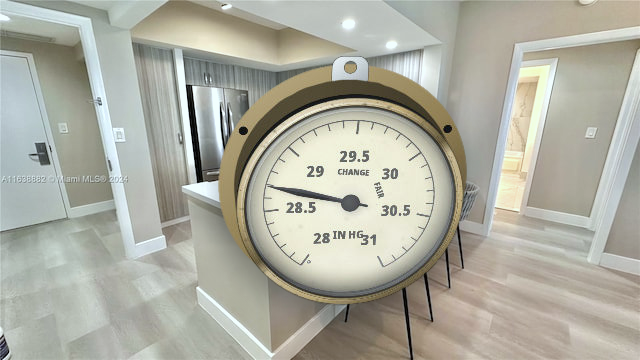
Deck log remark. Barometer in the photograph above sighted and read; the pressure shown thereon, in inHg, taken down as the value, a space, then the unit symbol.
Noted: 28.7 inHg
